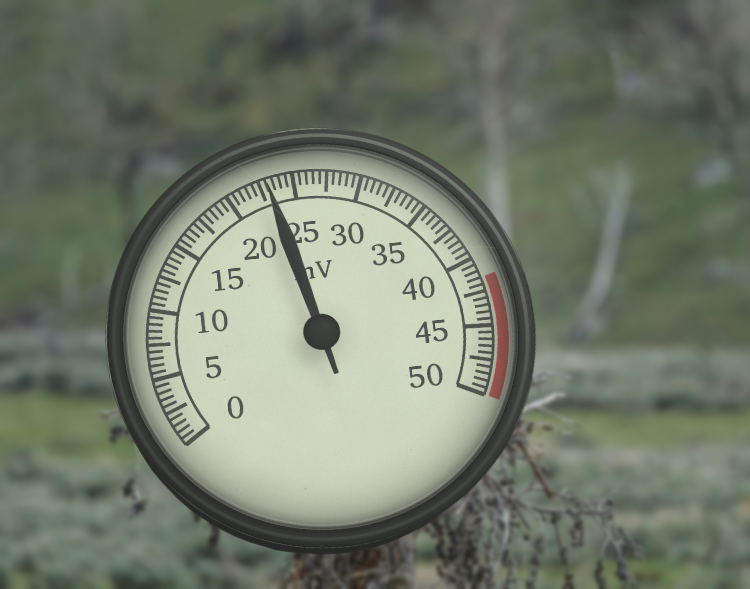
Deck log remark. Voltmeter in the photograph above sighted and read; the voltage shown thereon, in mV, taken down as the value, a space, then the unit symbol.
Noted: 23 mV
